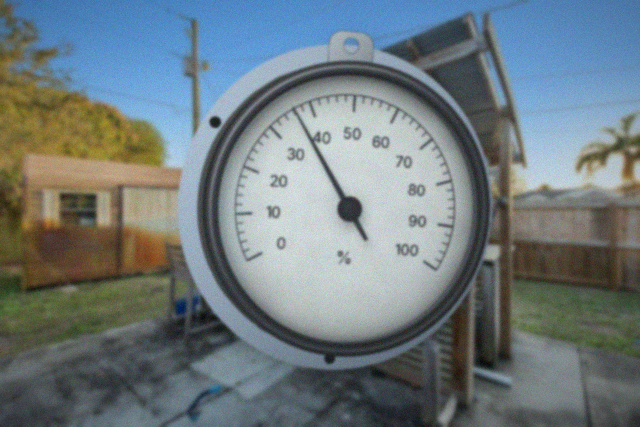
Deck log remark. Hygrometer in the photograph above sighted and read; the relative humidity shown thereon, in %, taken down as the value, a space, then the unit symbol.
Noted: 36 %
